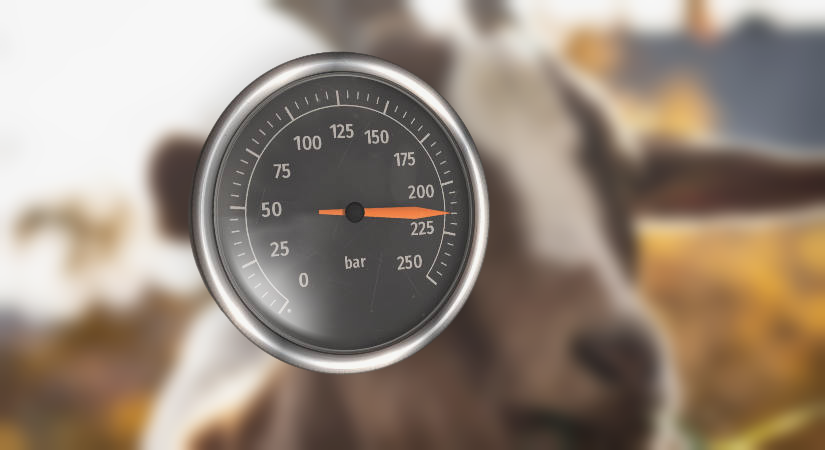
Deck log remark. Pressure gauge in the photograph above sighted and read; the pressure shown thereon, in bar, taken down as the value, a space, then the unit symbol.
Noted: 215 bar
